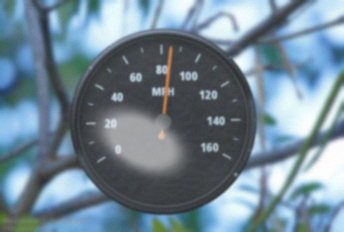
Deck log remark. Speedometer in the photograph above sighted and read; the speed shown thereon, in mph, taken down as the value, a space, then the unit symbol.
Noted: 85 mph
